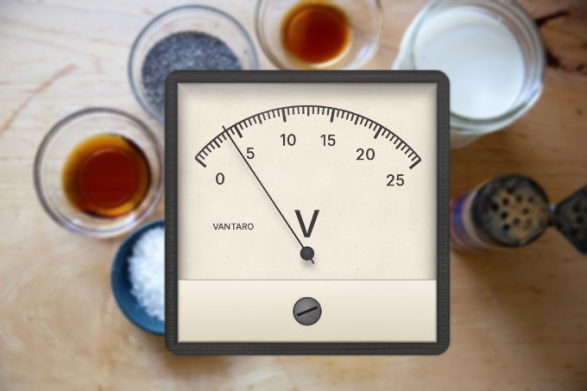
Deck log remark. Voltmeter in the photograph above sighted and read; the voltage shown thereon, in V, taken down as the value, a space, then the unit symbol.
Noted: 4 V
